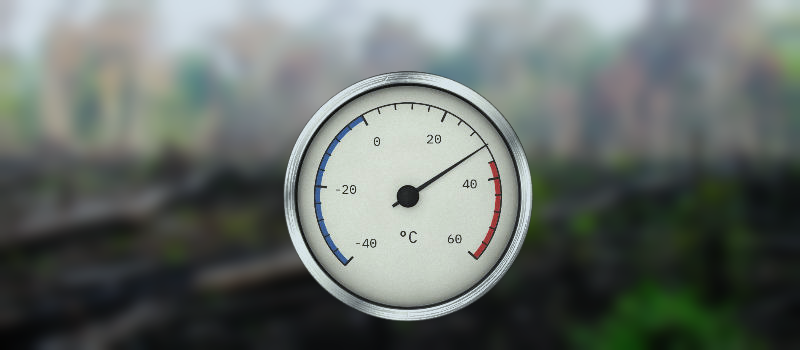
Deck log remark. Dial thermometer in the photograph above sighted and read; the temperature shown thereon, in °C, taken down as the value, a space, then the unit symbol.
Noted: 32 °C
